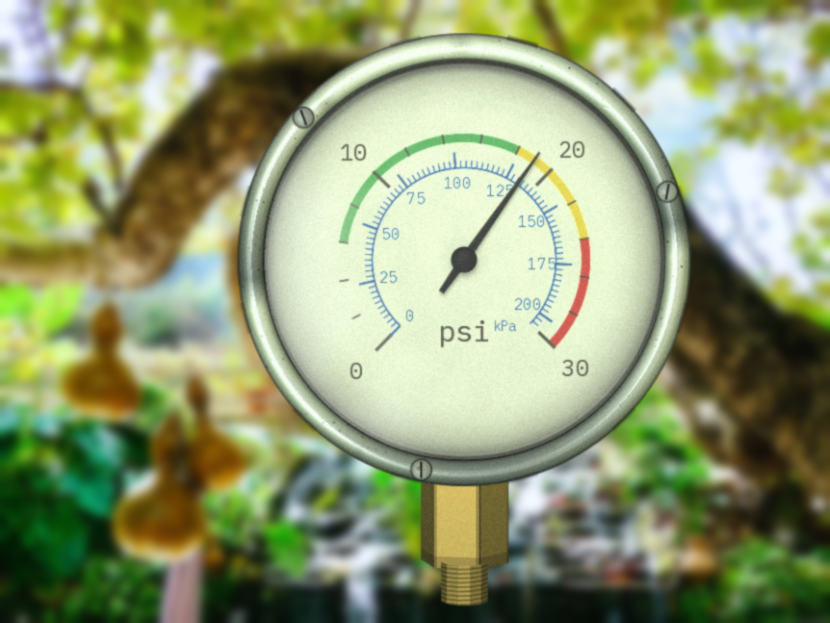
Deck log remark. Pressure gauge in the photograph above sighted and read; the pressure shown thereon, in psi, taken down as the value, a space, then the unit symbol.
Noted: 19 psi
